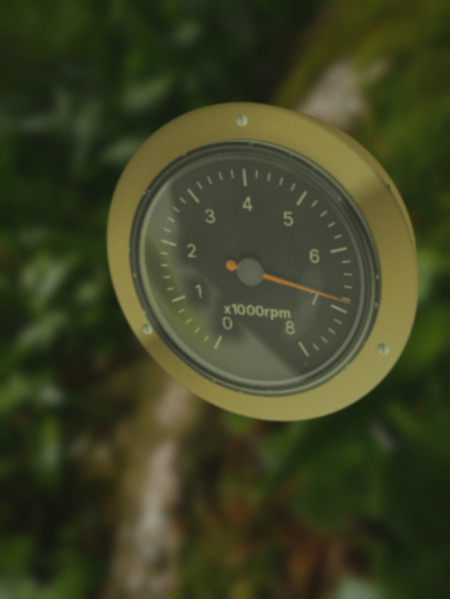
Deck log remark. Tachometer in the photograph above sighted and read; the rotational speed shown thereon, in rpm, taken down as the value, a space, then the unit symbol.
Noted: 6800 rpm
